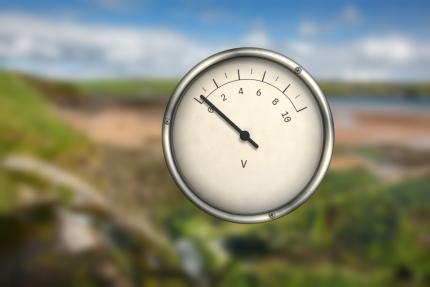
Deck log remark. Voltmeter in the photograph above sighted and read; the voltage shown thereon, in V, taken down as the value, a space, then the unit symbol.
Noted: 0.5 V
